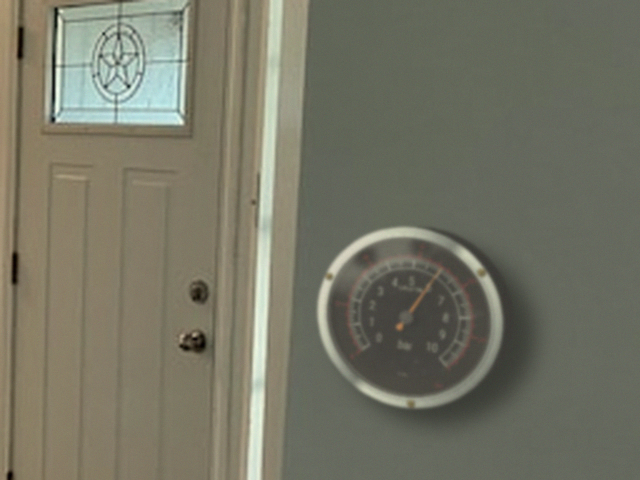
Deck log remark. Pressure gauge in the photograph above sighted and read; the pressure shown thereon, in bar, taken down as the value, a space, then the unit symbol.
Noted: 6 bar
